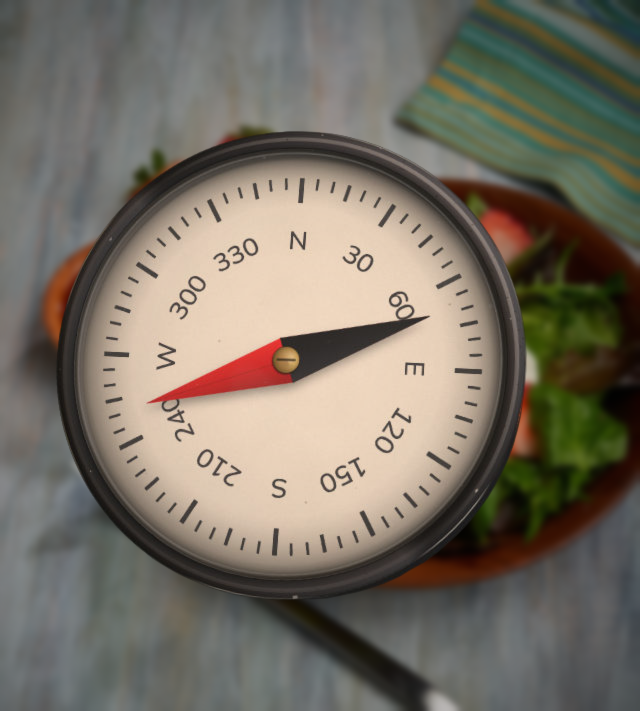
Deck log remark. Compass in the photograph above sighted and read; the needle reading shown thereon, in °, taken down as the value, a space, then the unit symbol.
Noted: 250 °
